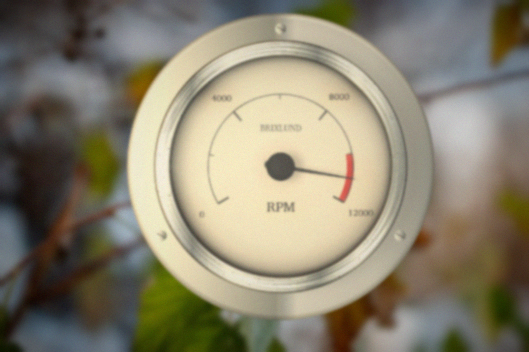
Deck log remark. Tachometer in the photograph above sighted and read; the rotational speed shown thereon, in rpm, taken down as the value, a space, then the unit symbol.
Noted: 11000 rpm
